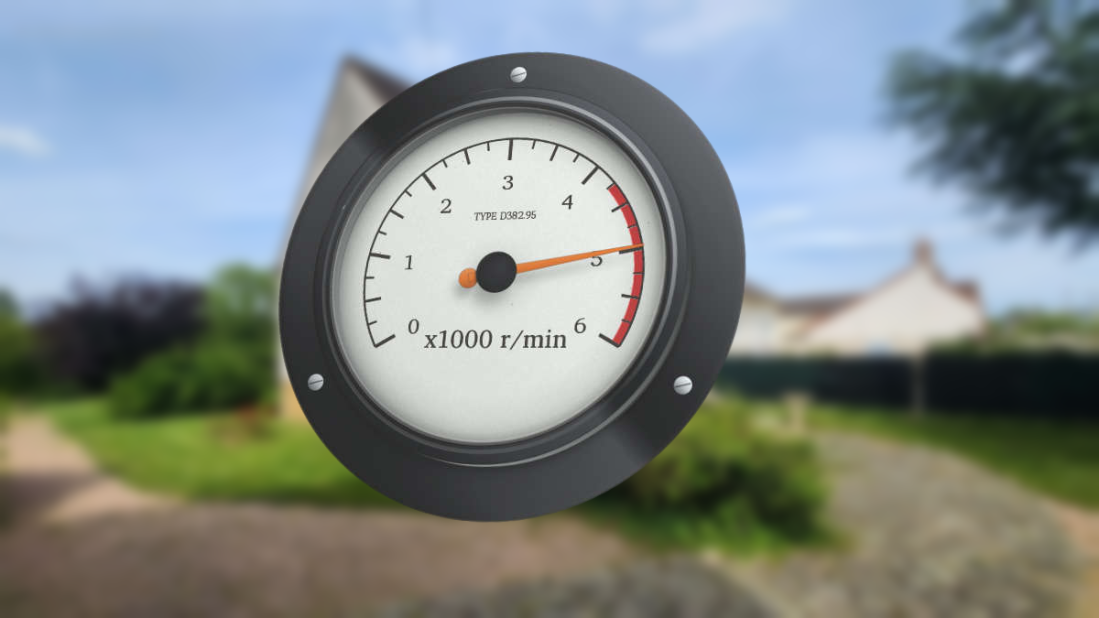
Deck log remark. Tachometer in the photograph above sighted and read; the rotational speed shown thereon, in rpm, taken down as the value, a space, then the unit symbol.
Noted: 5000 rpm
